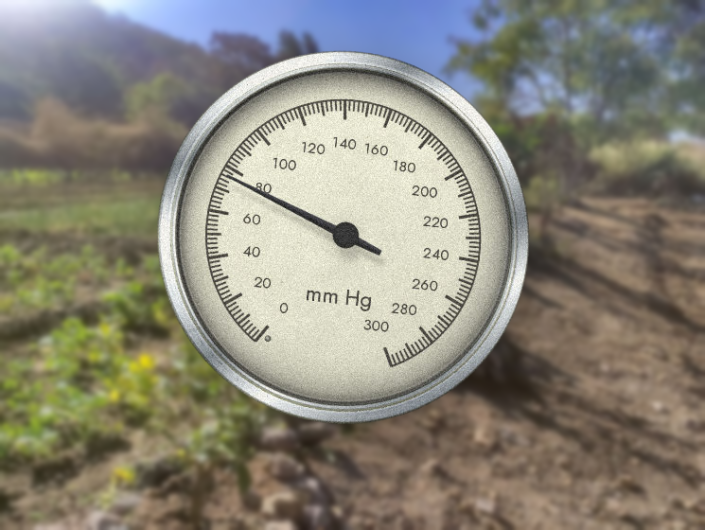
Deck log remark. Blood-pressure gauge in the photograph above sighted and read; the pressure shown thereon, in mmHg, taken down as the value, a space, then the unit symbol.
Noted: 76 mmHg
